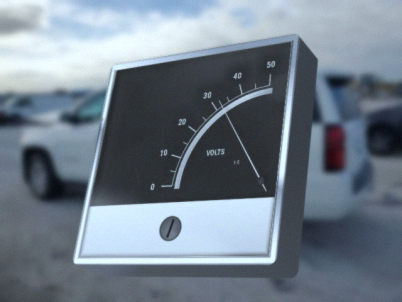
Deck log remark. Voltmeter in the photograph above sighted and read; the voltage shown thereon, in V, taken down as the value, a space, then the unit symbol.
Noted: 32.5 V
